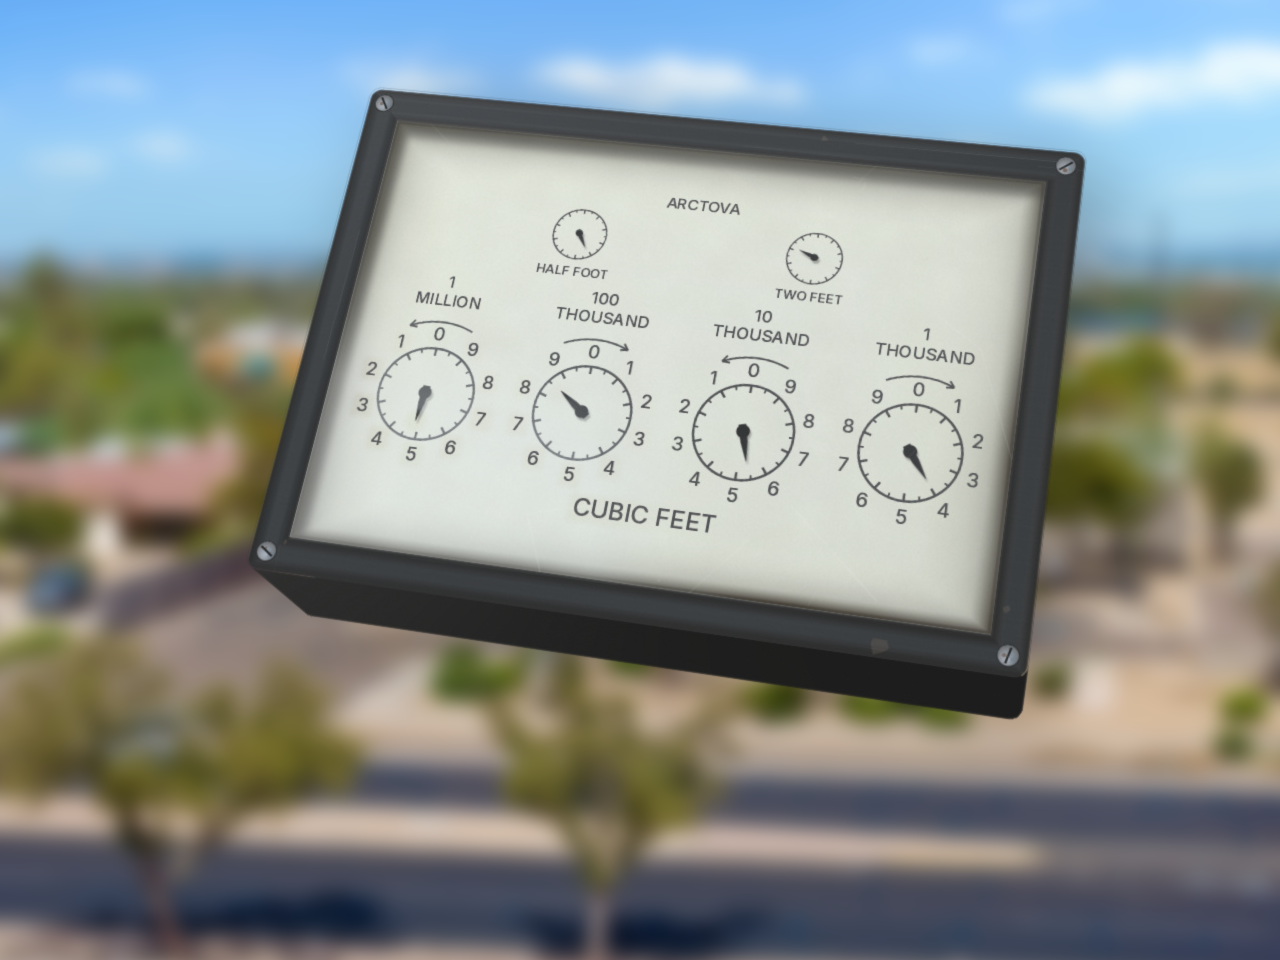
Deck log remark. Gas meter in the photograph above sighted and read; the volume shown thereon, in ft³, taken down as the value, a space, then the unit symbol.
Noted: 485400 ft³
